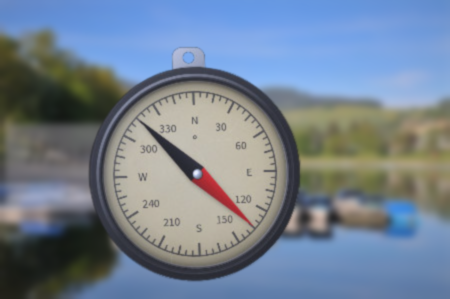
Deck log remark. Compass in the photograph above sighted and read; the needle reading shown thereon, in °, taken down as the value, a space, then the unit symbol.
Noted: 135 °
